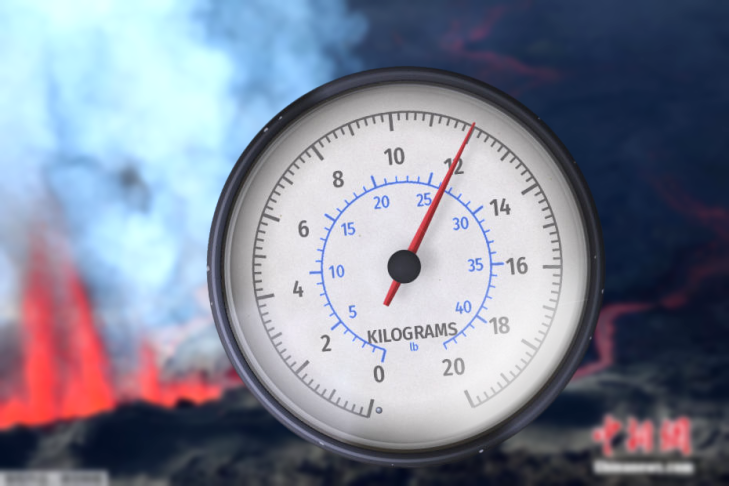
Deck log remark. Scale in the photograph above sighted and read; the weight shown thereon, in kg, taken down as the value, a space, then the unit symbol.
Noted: 12 kg
